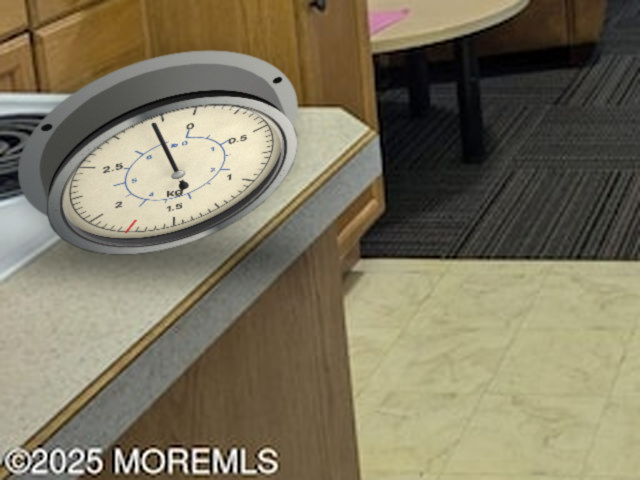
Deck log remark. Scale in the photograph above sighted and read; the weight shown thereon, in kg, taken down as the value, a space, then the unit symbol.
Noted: 2.95 kg
